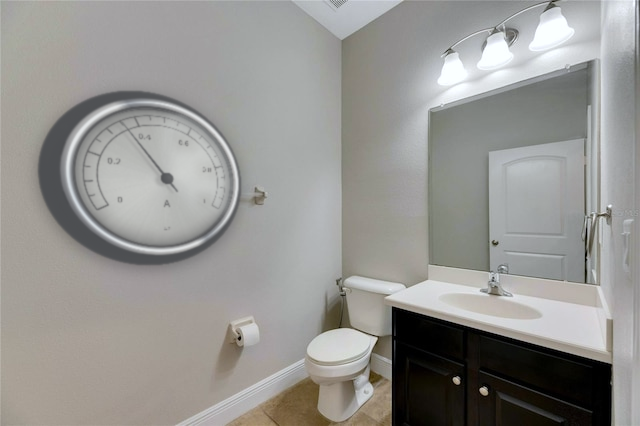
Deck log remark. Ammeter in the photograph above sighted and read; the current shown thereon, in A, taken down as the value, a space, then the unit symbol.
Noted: 0.35 A
